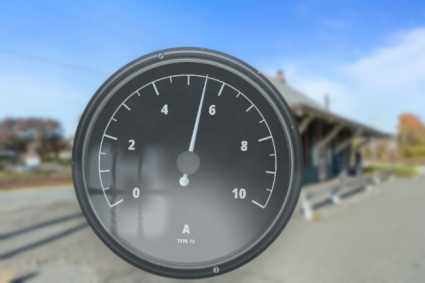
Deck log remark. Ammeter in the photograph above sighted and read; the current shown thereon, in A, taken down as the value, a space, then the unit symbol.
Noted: 5.5 A
